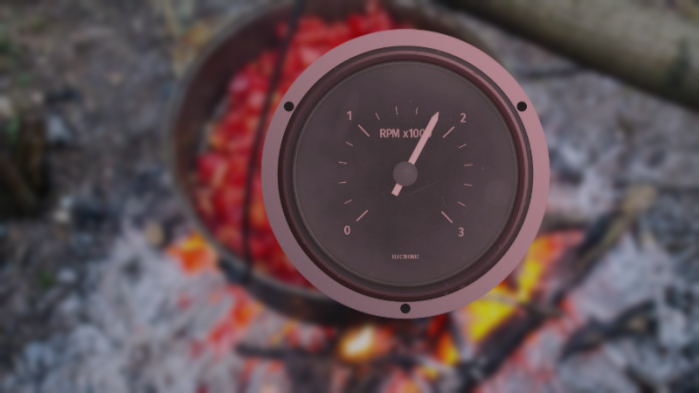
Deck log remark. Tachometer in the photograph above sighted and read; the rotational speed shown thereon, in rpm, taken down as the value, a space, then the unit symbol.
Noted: 1800 rpm
